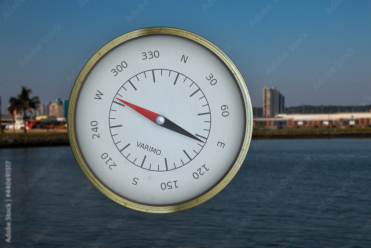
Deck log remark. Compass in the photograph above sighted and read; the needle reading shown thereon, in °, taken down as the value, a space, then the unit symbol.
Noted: 275 °
